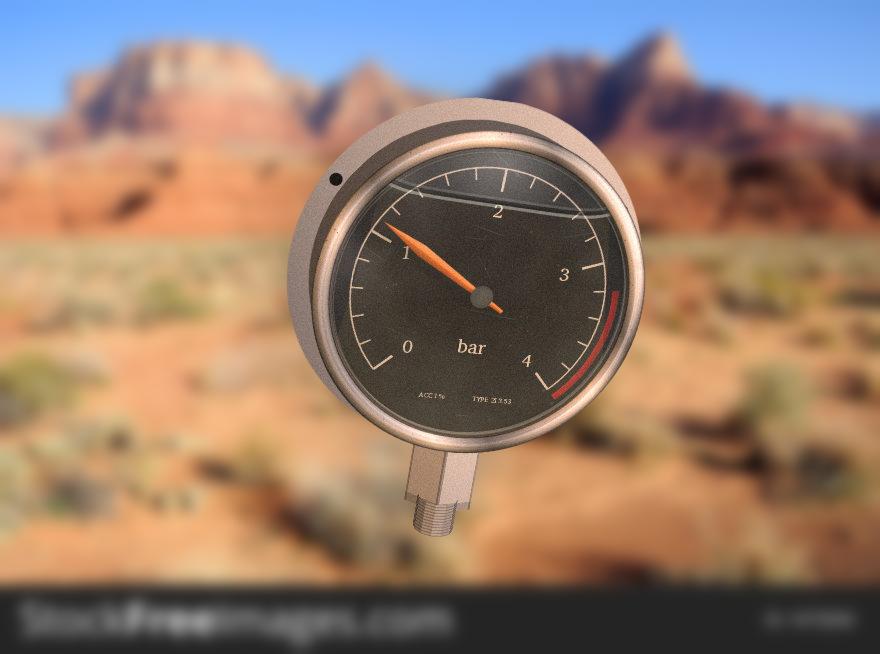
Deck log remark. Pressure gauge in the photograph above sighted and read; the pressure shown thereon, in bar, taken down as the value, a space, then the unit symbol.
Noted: 1.1 bar
